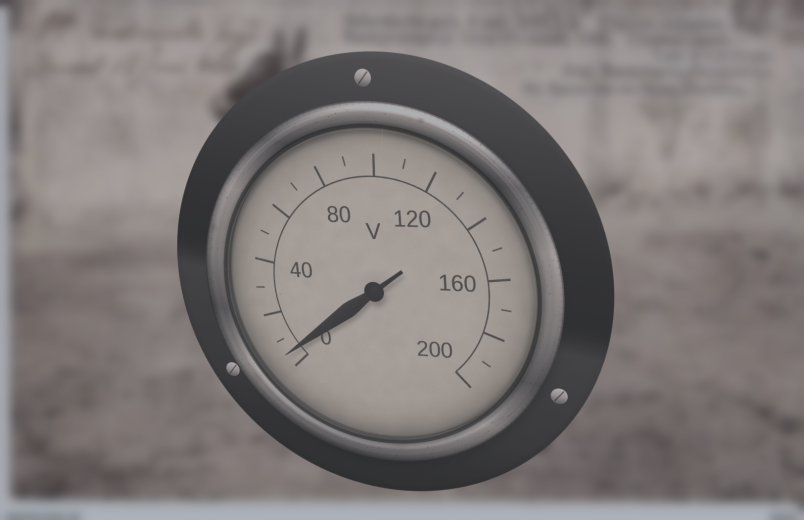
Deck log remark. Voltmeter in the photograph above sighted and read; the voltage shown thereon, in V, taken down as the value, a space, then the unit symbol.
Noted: 5 V
